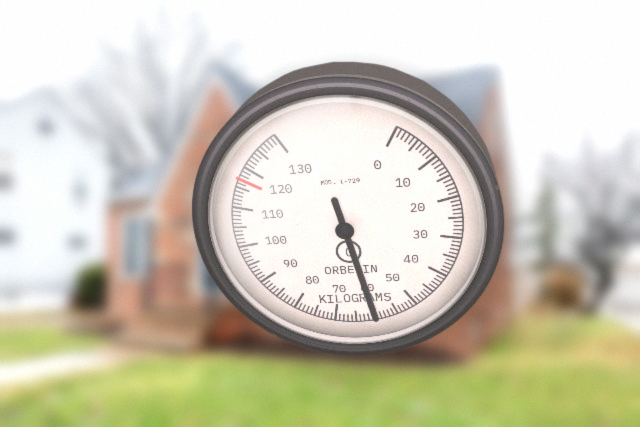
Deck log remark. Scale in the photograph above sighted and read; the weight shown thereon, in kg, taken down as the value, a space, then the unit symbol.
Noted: 60 kg
